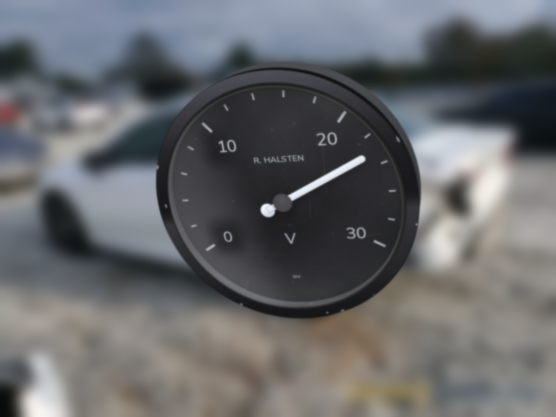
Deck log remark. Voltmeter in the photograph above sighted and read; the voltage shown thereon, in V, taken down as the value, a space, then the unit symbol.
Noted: 23 V
